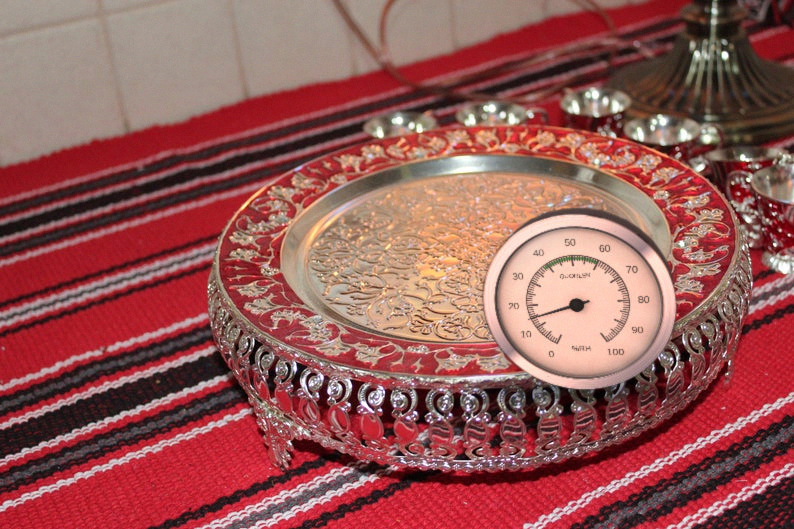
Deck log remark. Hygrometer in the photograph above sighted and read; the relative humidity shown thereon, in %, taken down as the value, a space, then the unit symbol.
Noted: 15 %
